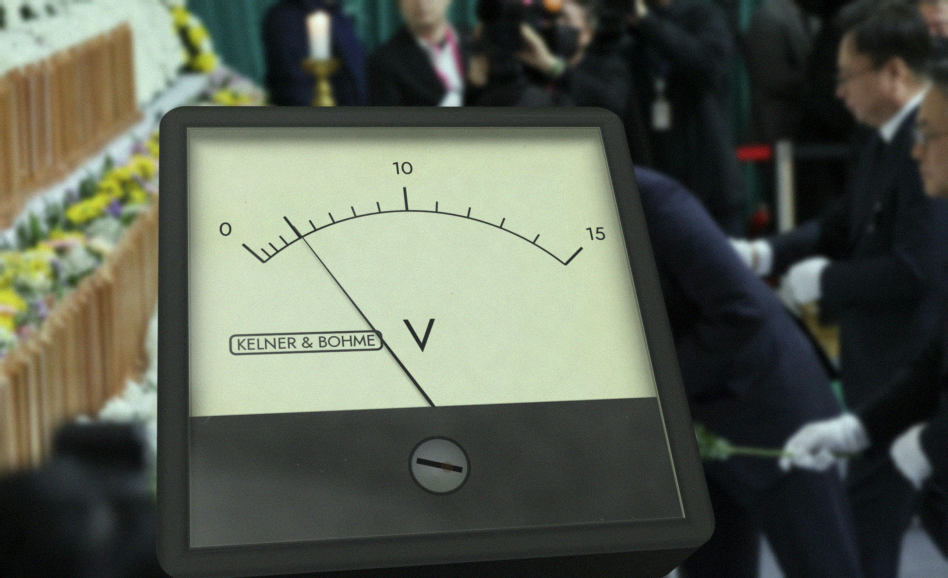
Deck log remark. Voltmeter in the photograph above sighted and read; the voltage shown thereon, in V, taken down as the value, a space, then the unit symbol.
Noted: 5 V
